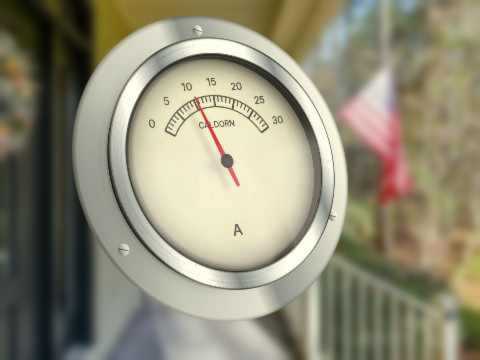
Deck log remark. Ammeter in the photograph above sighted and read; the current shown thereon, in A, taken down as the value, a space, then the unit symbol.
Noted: 10 A
